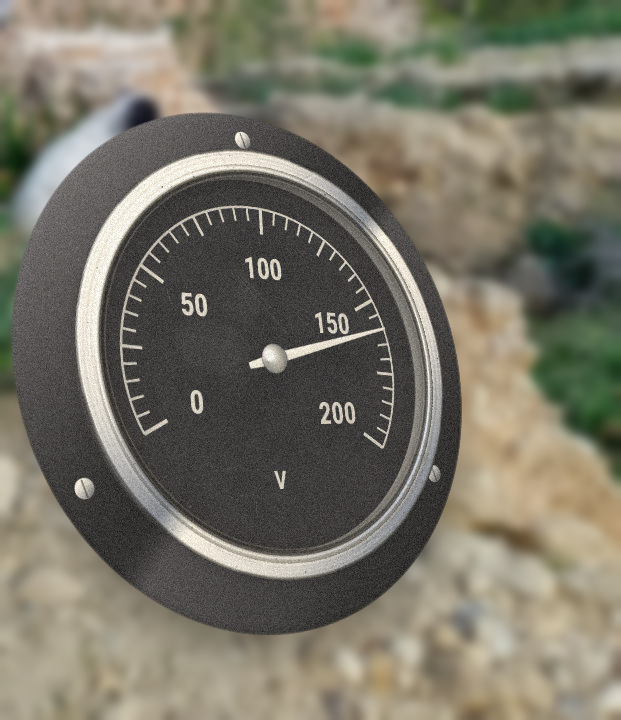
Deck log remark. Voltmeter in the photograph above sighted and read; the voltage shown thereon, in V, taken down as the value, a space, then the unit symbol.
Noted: 160 V
